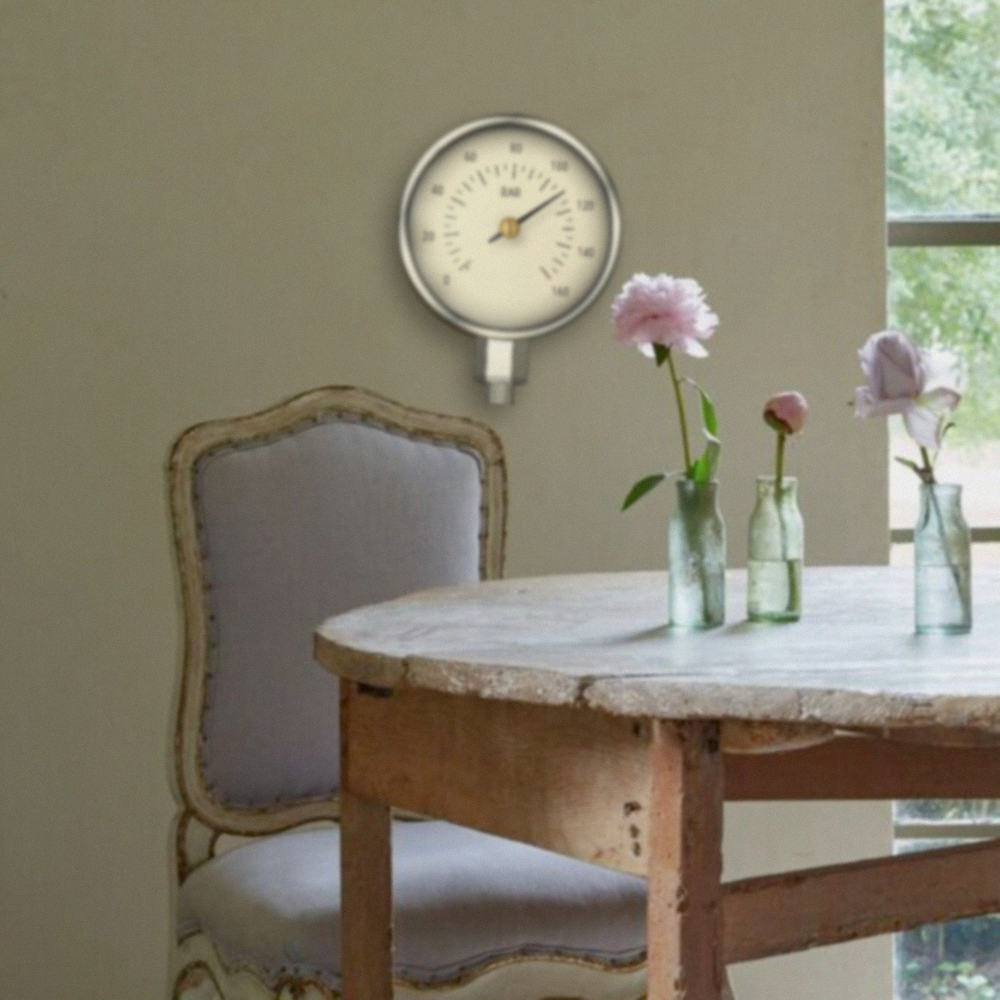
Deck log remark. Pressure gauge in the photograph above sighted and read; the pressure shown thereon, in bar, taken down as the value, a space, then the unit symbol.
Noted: 110 bar
